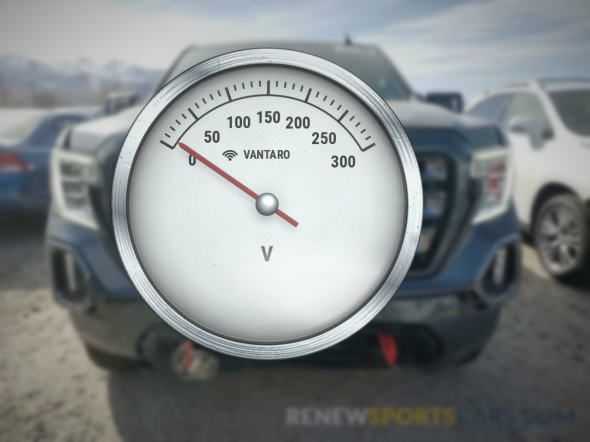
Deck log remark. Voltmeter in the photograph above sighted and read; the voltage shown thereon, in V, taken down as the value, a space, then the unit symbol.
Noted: 10 V
